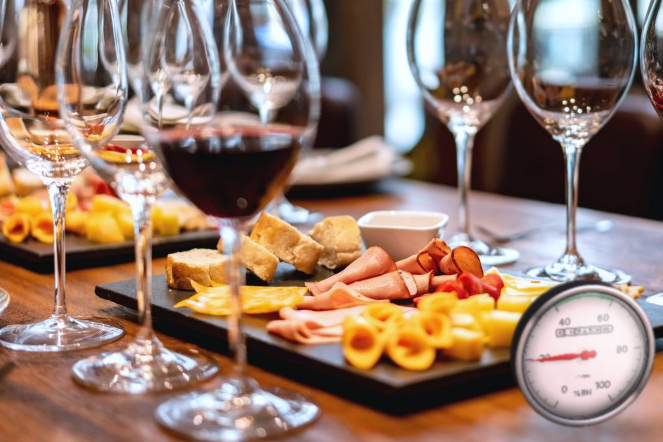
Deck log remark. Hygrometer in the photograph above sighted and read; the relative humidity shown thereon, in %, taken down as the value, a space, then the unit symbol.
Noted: 20 %
